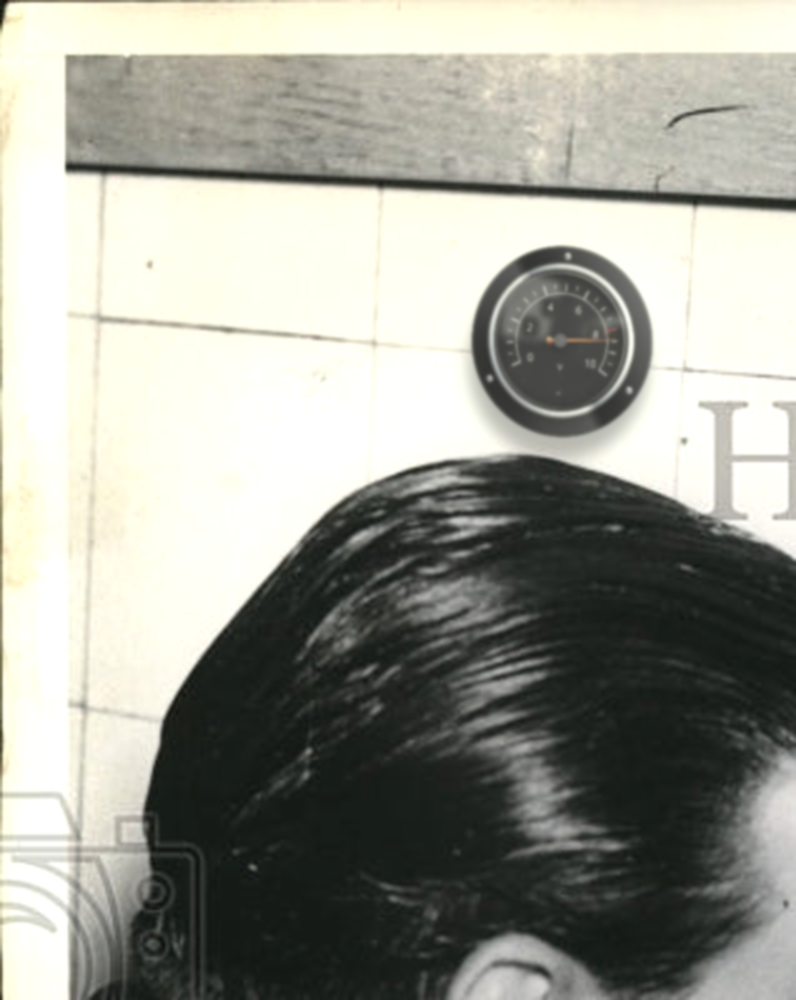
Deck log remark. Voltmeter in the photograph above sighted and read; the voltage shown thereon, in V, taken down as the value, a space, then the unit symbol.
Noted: 8.5 V
